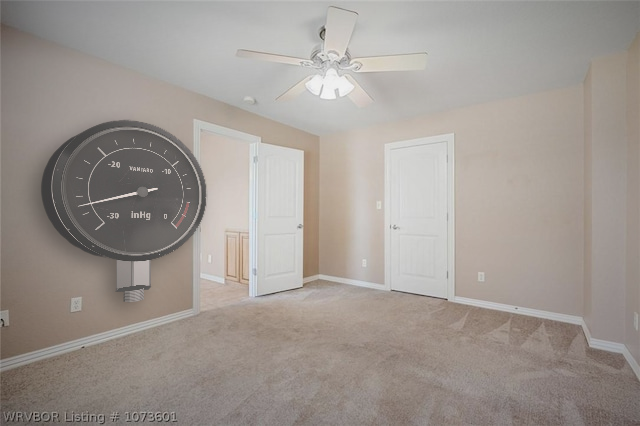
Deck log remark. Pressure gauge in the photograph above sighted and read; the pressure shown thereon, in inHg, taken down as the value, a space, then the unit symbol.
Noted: -27 inHg
